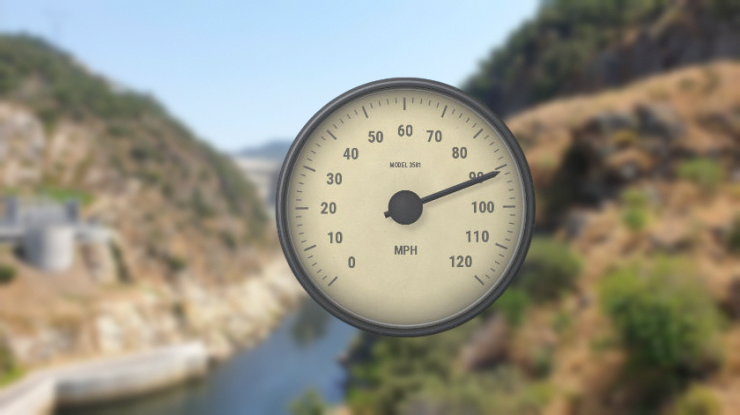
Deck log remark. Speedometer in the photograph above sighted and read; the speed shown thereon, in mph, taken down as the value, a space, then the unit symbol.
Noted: 91 mph
